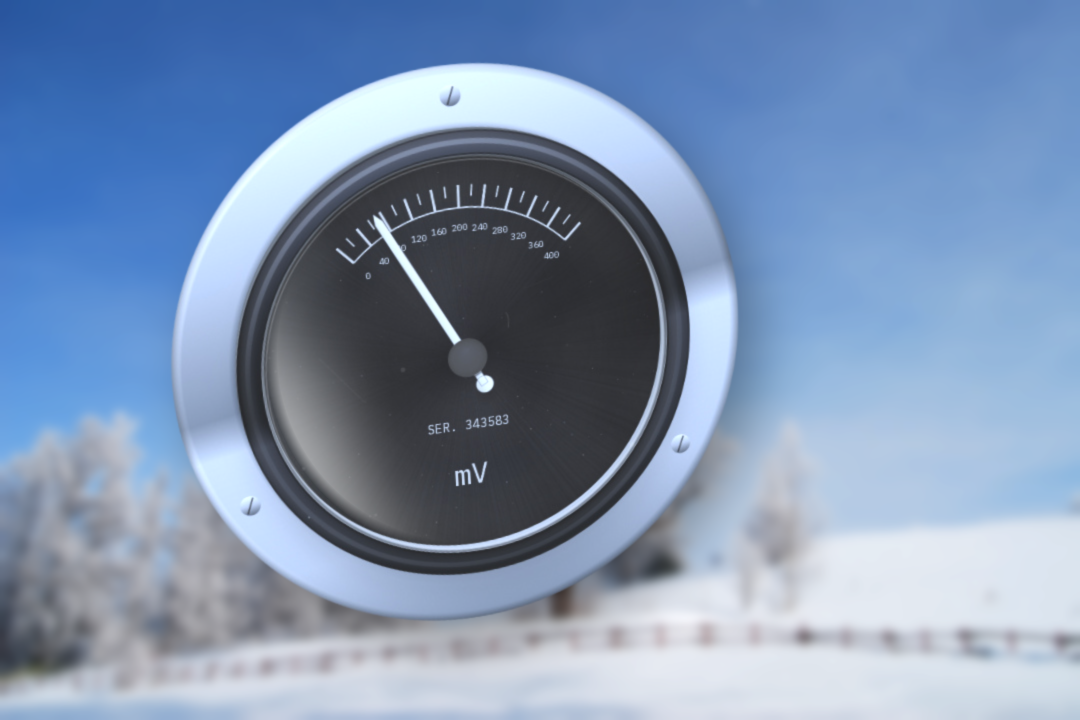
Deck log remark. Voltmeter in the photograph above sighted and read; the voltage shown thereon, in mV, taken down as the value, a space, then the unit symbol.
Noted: 70 mV
